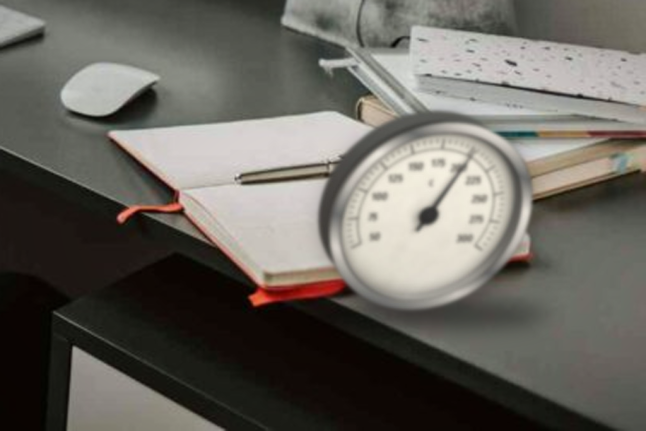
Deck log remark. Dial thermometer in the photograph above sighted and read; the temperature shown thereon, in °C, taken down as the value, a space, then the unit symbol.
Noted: 200 °C
